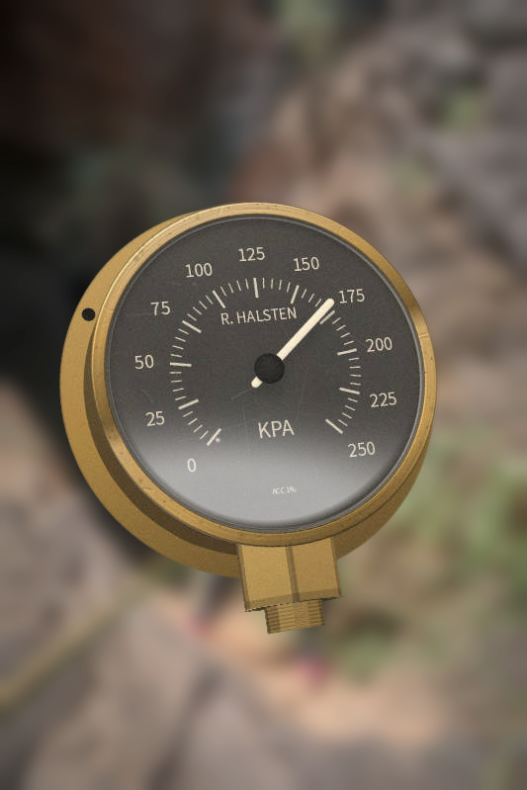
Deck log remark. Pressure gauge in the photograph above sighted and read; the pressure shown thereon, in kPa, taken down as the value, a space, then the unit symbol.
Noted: 170 kPa
